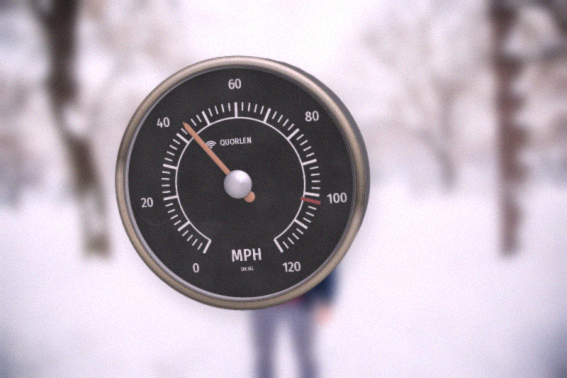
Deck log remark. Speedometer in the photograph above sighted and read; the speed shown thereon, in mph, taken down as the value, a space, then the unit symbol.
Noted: 44 mph
